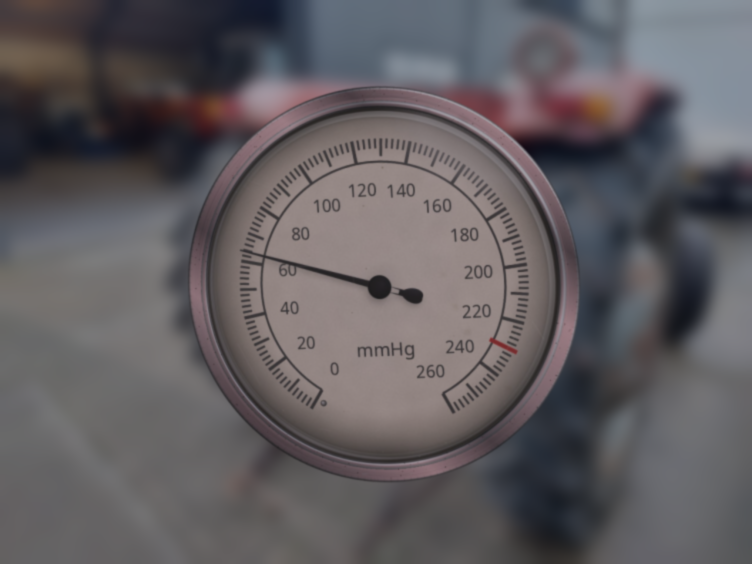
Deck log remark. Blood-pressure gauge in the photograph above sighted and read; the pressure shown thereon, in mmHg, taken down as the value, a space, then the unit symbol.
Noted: 64 mmHg
